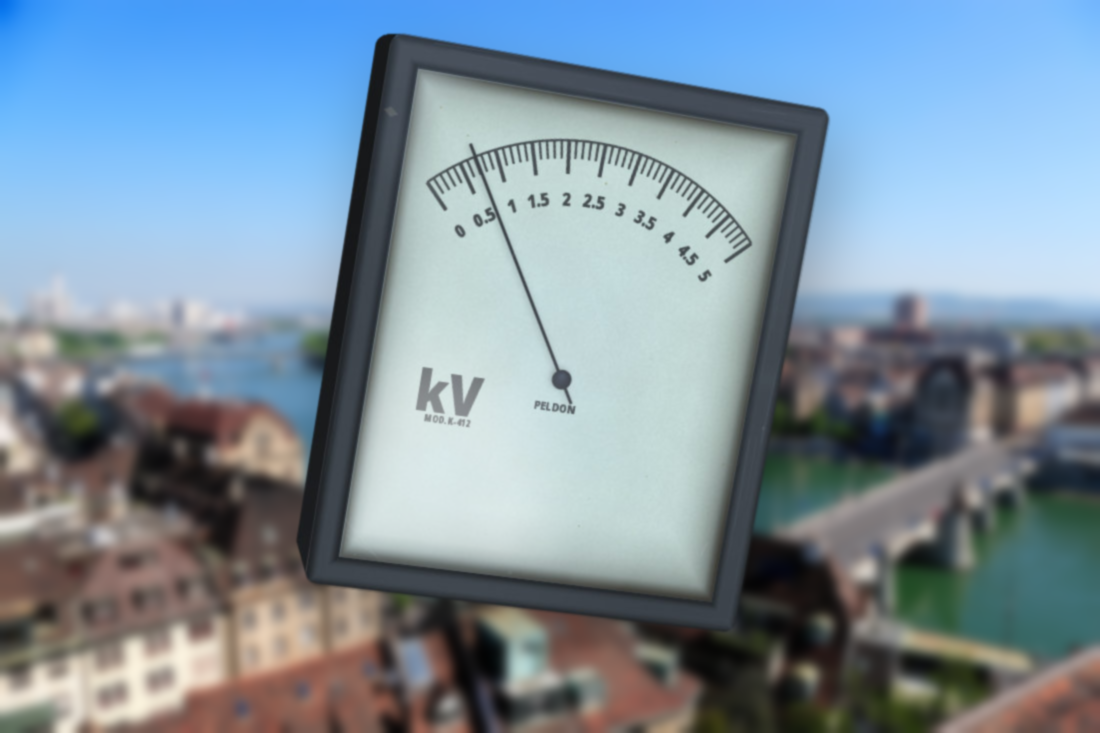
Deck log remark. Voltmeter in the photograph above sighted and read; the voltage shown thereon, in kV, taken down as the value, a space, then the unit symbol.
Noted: 0.7 kV
